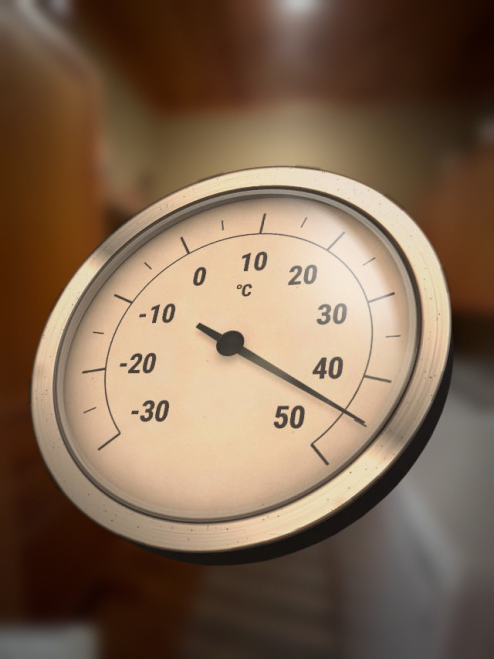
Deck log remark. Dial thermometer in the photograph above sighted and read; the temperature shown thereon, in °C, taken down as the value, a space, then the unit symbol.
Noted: 45 °C
